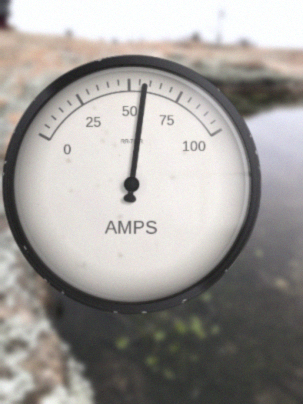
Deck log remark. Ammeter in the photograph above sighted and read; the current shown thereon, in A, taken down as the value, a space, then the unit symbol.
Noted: 57.5 A
